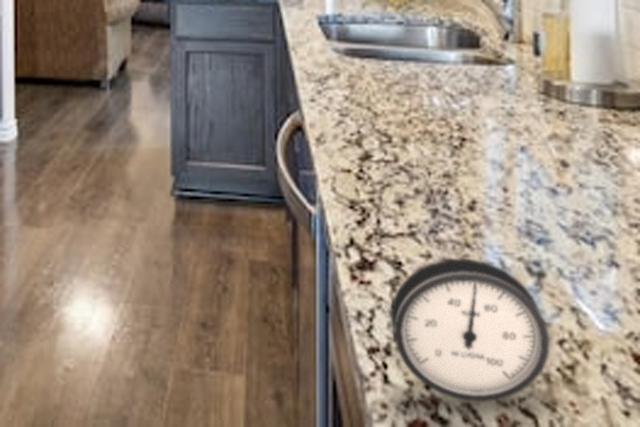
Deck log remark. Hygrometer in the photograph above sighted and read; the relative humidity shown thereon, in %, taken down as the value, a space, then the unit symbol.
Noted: 50 %
